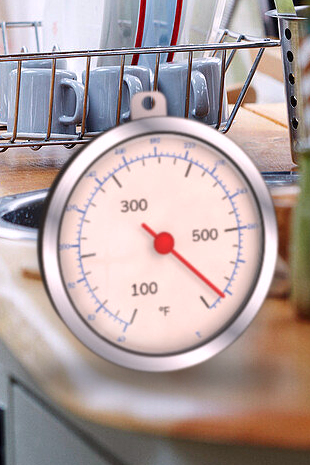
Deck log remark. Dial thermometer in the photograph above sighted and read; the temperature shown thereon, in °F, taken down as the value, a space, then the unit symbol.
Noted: 580 °F
